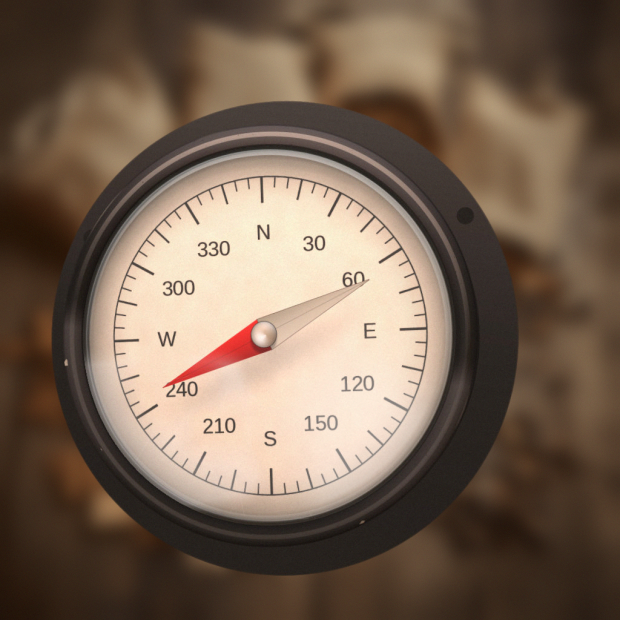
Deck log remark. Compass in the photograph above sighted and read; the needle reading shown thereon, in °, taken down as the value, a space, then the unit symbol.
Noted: 245 °
